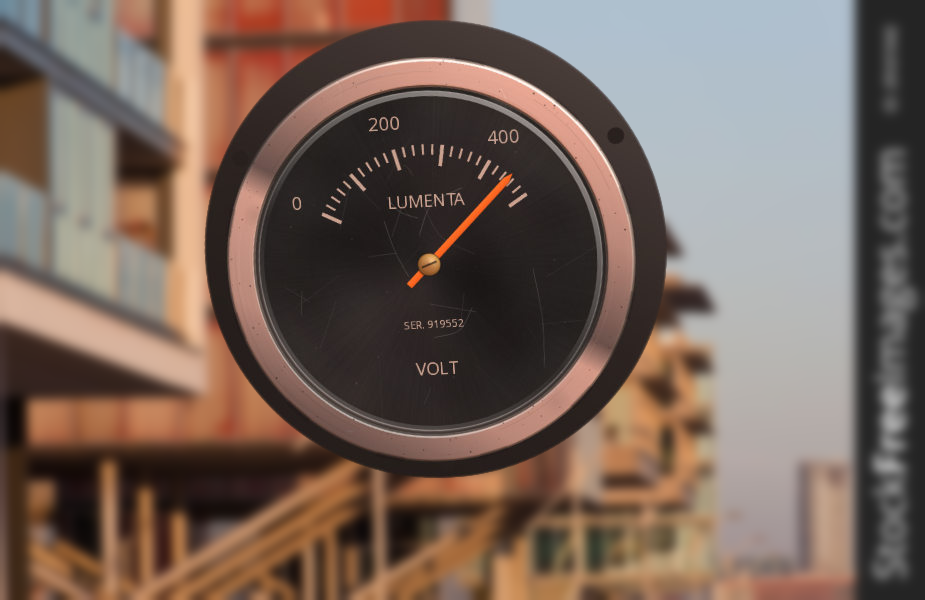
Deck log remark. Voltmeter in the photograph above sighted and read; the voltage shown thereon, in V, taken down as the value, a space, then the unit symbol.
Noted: 450 V
